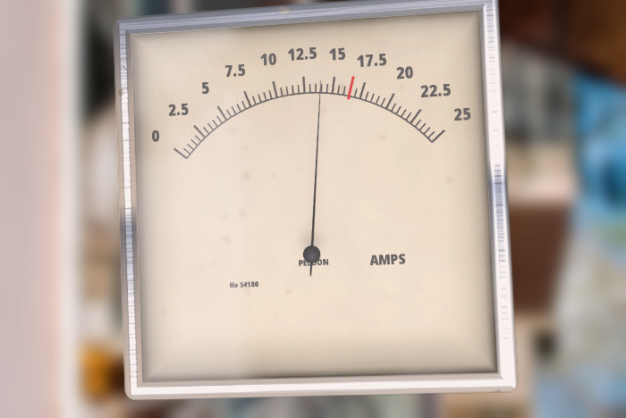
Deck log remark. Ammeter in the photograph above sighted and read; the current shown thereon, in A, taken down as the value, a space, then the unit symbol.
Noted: 14 A
